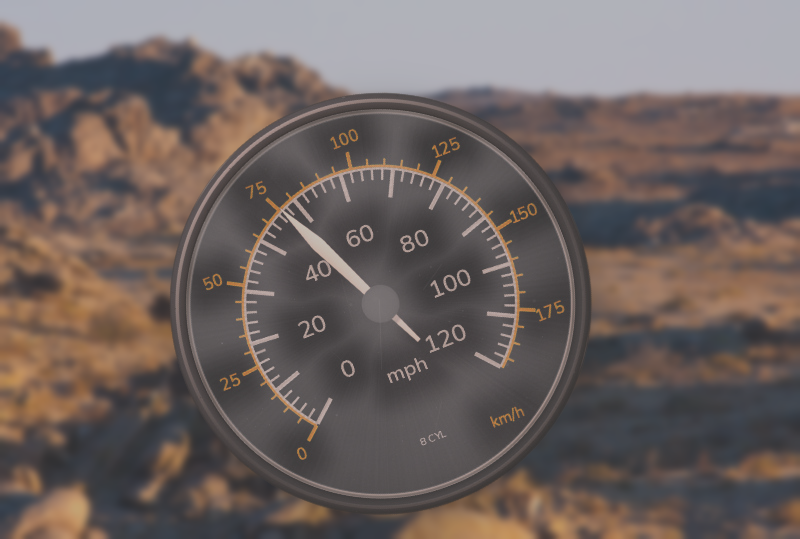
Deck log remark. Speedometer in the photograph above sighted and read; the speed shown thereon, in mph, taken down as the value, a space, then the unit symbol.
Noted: 47 mph
